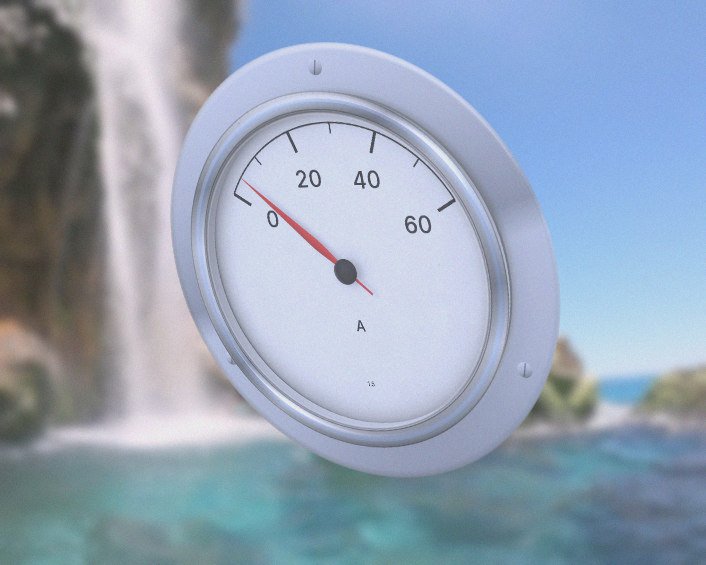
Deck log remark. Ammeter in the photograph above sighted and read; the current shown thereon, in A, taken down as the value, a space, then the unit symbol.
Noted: 5 A
